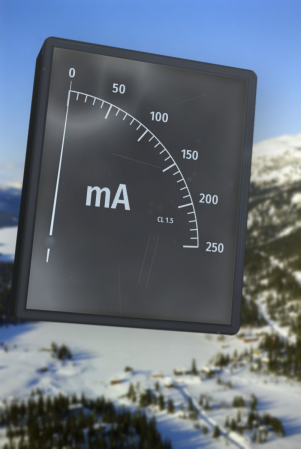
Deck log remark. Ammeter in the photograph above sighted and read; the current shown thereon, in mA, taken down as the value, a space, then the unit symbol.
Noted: 0 mA
